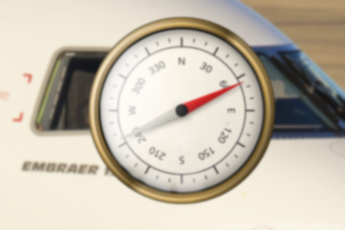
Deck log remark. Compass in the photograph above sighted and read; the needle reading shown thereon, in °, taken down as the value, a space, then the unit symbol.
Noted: 65 °
